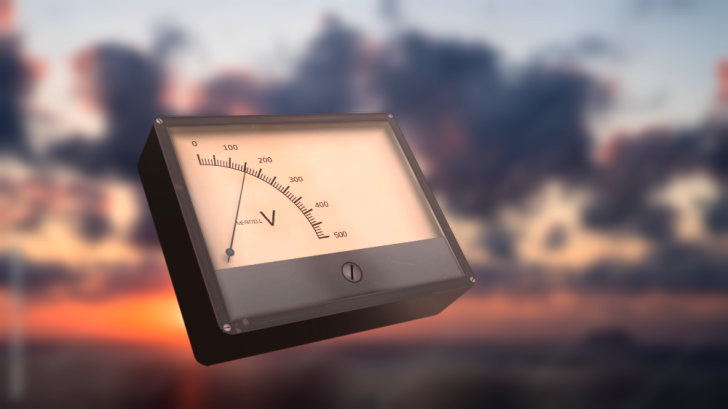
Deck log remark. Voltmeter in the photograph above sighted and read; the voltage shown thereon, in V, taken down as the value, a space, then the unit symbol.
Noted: 150 V
